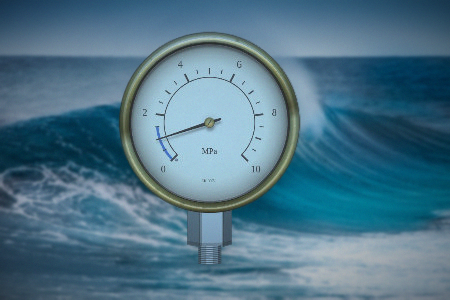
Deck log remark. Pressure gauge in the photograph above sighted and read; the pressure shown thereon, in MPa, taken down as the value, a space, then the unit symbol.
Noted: 1 MPa
